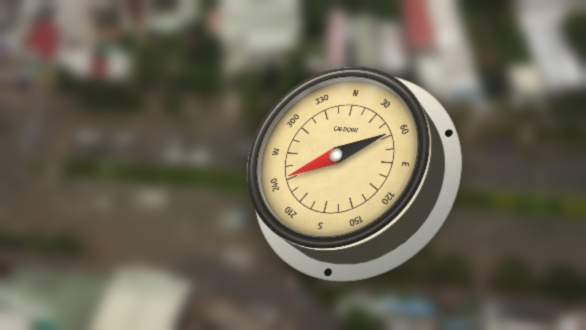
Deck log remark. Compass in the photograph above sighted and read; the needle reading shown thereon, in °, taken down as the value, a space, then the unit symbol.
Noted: 240 °
